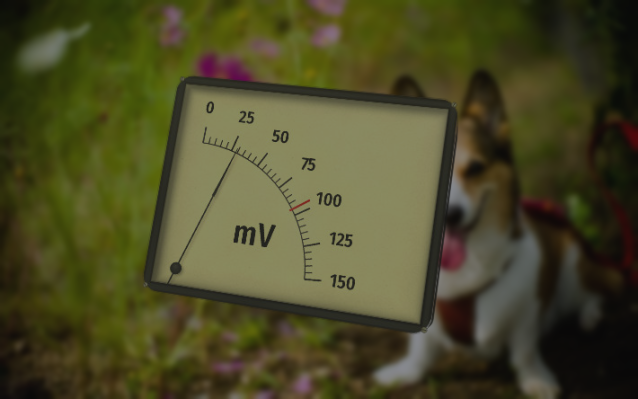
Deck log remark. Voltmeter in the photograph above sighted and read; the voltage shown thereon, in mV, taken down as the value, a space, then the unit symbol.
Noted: 30 mV
